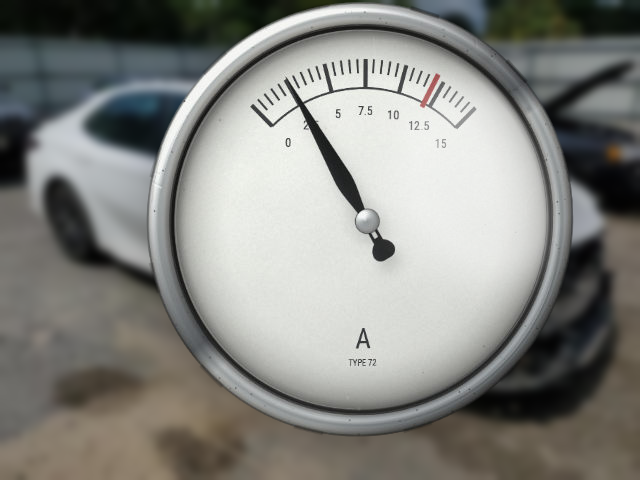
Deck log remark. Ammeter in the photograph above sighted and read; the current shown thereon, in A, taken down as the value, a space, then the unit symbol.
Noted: 2.5 A
